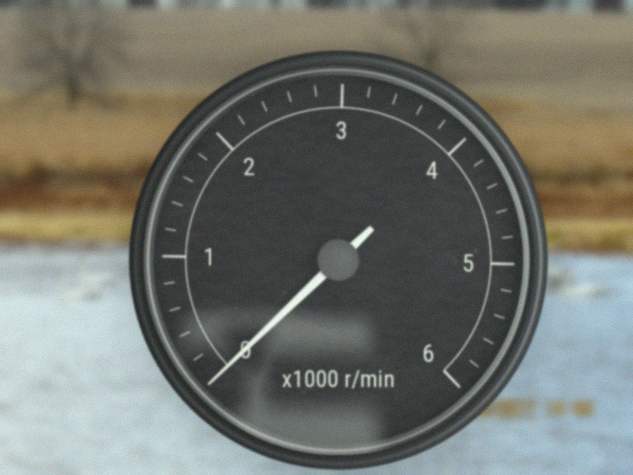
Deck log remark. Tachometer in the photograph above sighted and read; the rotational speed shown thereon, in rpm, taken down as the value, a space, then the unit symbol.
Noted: 0 rpm
